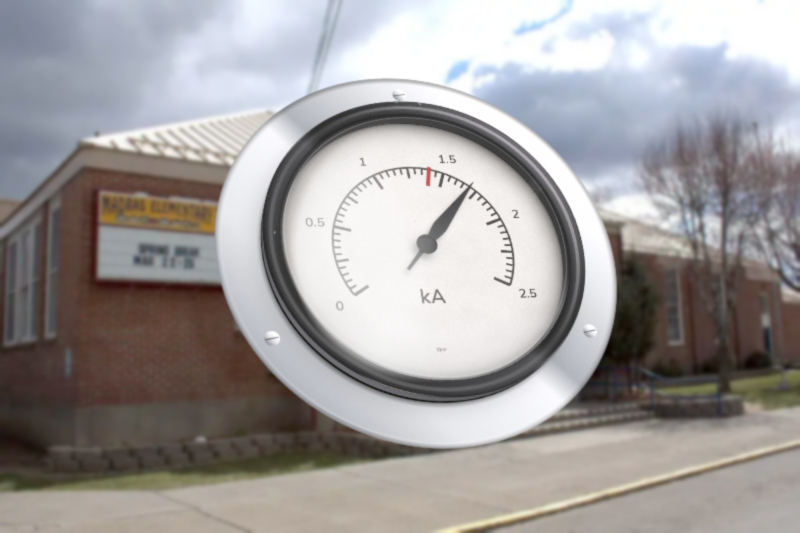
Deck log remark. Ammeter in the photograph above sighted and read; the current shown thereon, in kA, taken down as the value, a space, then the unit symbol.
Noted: 1.7 kA
